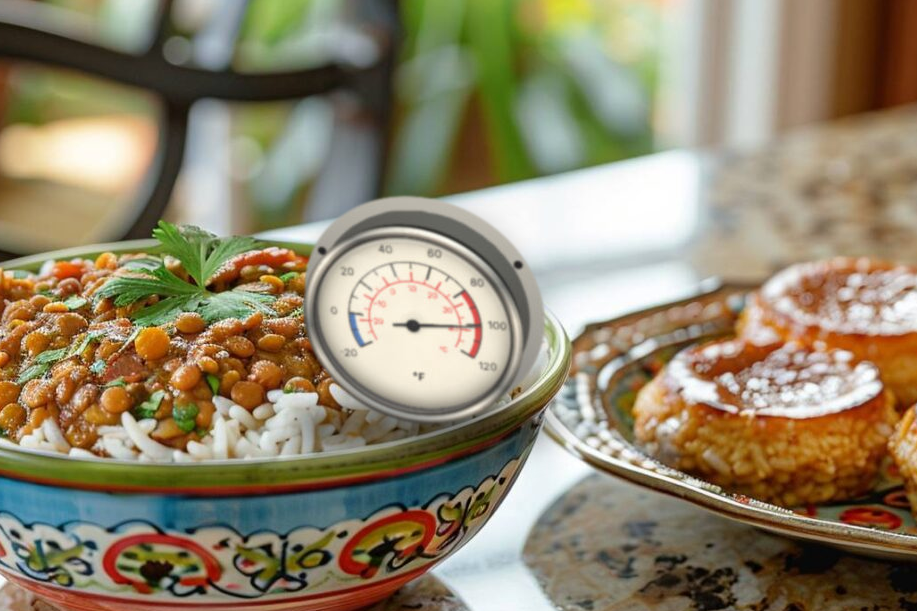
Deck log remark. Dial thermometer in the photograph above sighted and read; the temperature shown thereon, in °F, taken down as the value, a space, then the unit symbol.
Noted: 100 °F
